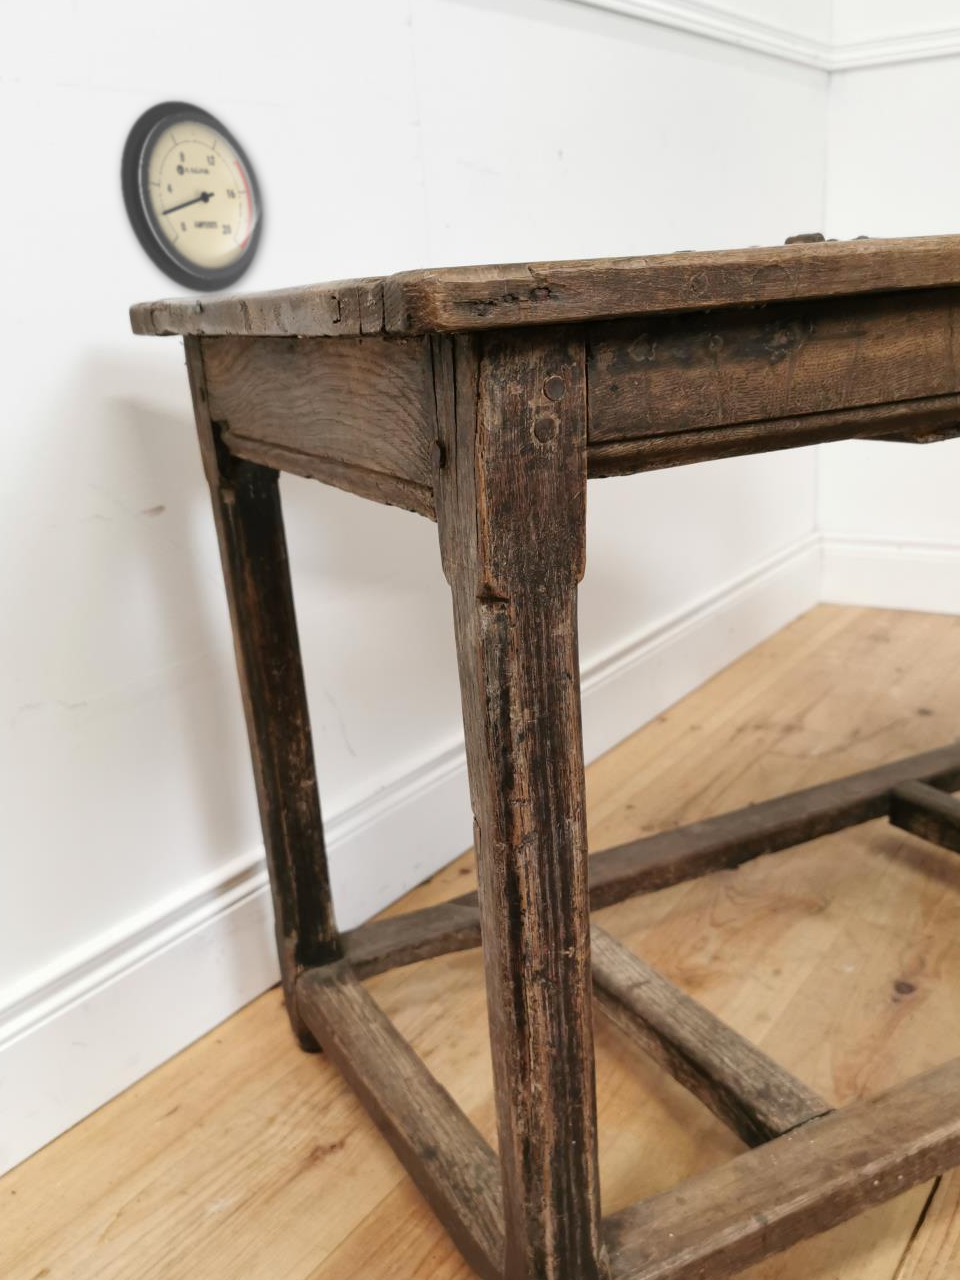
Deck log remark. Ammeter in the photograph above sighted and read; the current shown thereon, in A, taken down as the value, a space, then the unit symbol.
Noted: 2 A
